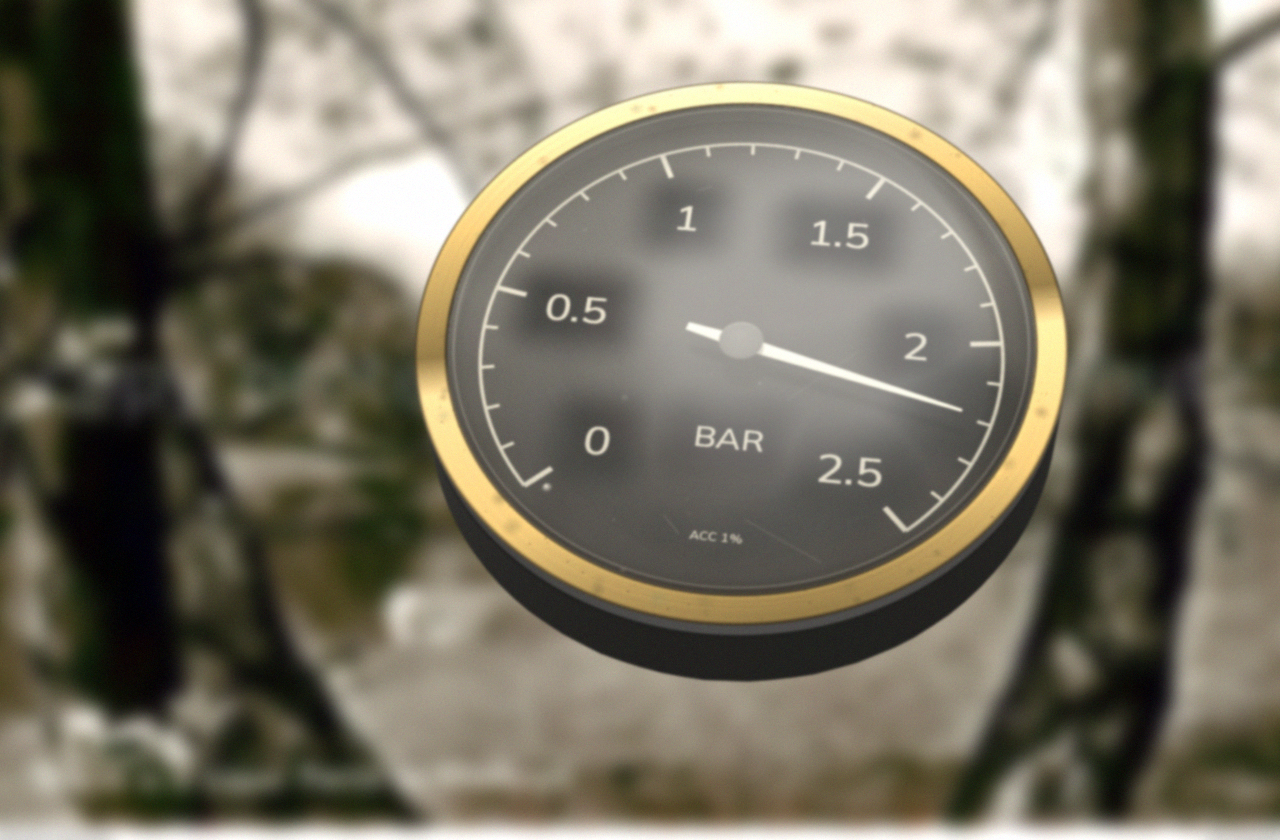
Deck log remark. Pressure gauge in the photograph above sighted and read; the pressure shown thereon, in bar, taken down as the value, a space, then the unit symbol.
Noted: 2.2 bar
